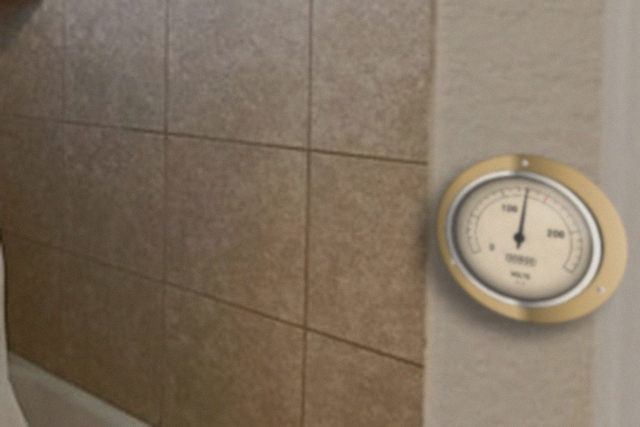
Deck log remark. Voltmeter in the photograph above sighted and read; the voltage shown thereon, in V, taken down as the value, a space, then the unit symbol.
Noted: 130 V
